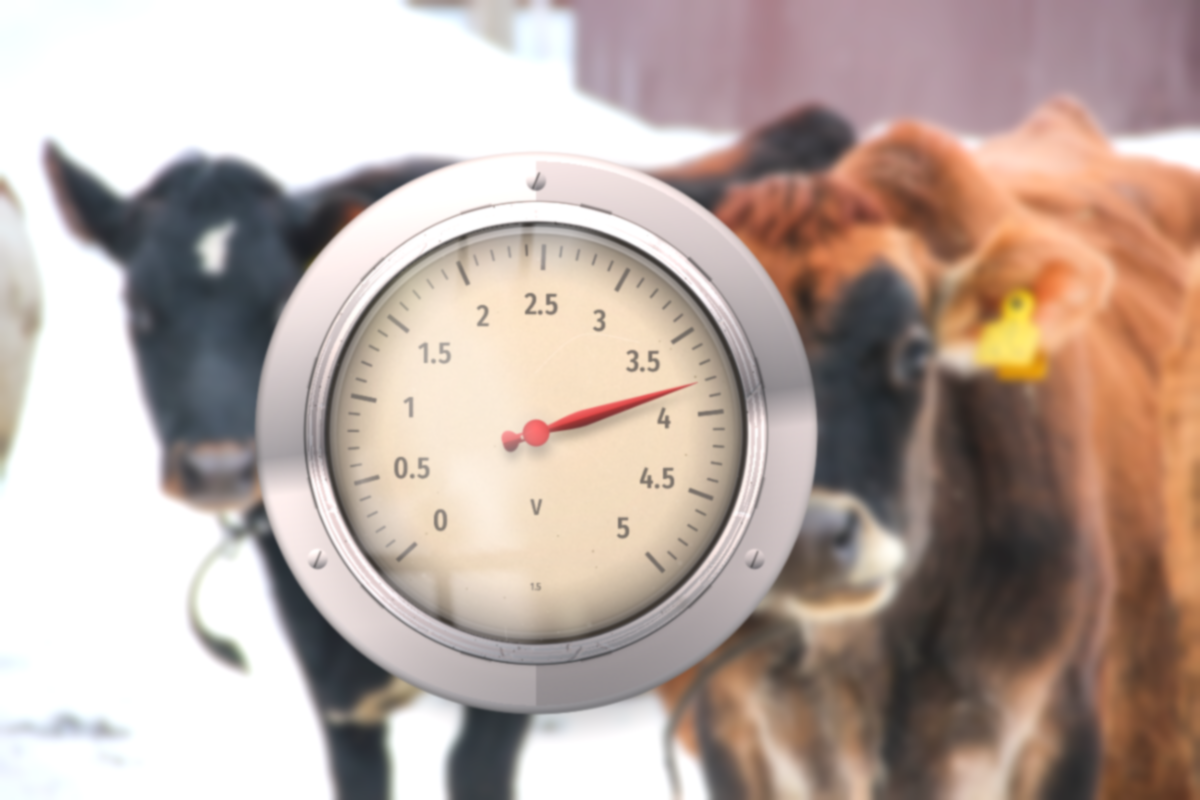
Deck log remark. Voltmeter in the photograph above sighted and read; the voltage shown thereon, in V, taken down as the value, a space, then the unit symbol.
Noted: 3.8 V
